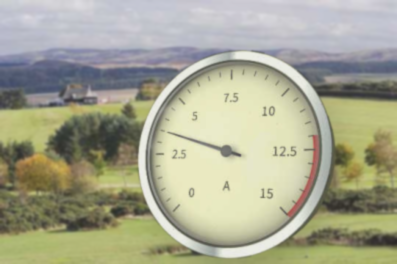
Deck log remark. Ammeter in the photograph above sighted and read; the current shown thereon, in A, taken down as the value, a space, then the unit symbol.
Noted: 3.5 A
